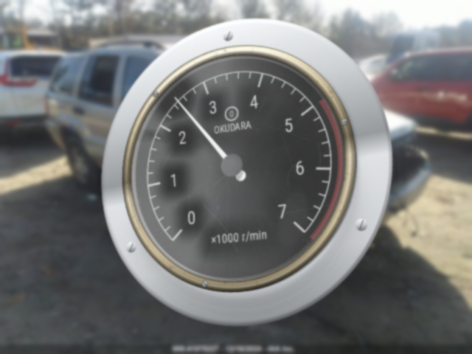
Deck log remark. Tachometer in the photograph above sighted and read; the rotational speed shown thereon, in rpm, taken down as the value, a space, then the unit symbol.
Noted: 2500 rpm
